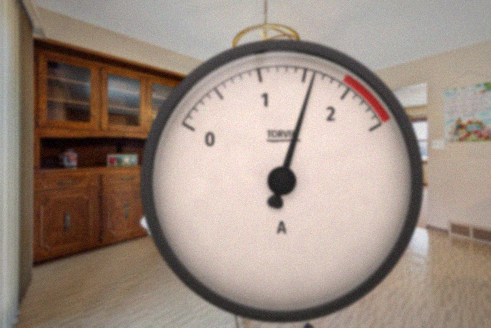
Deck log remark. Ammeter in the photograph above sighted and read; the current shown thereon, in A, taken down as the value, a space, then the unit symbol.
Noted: 1.6 A
